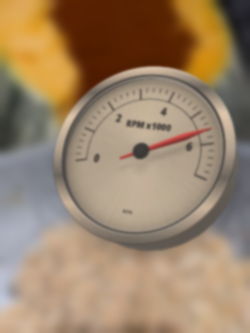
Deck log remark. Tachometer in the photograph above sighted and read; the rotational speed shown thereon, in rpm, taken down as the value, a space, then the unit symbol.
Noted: 5600 rpm
